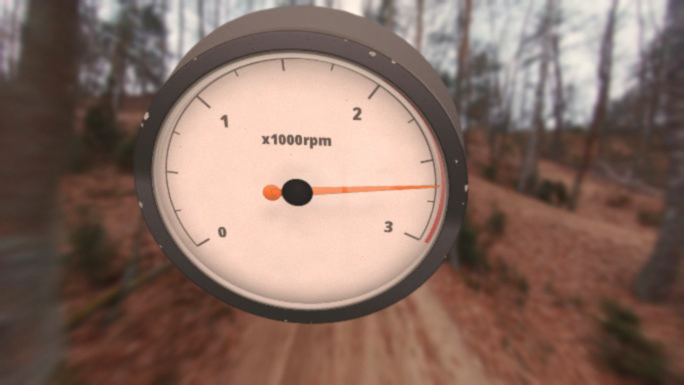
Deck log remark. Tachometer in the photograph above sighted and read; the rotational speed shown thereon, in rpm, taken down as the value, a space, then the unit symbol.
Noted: 2625 rpm
